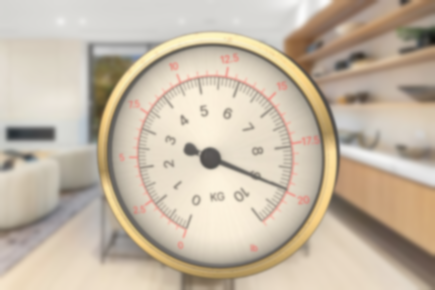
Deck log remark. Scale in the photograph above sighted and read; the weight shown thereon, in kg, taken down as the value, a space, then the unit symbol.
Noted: 9 kg
